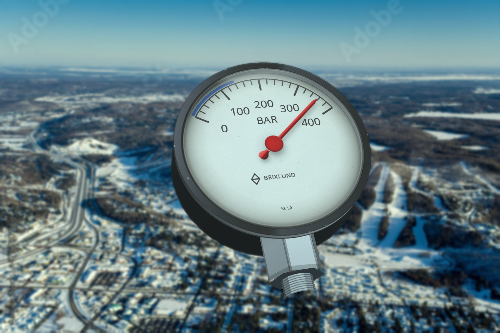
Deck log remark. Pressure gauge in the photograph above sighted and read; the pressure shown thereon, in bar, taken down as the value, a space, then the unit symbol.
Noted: 360 bar
